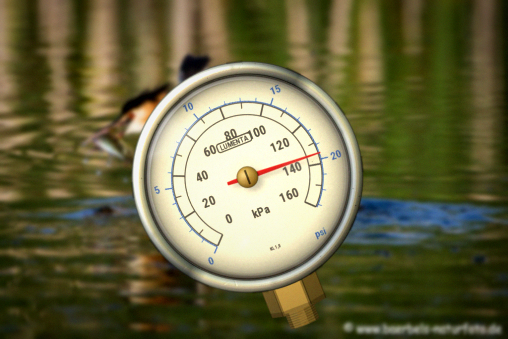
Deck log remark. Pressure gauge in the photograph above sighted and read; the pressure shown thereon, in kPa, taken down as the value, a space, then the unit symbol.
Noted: 135 kPa
